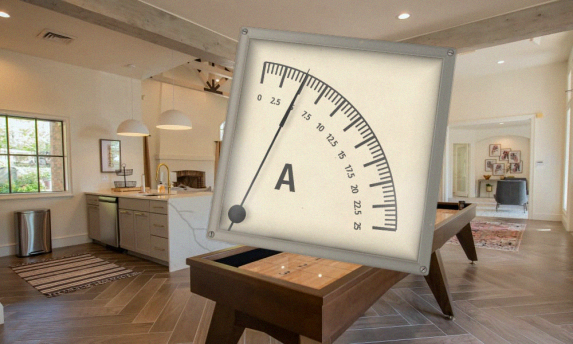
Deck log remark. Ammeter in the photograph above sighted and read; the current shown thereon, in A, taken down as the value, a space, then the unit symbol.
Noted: 5 A
